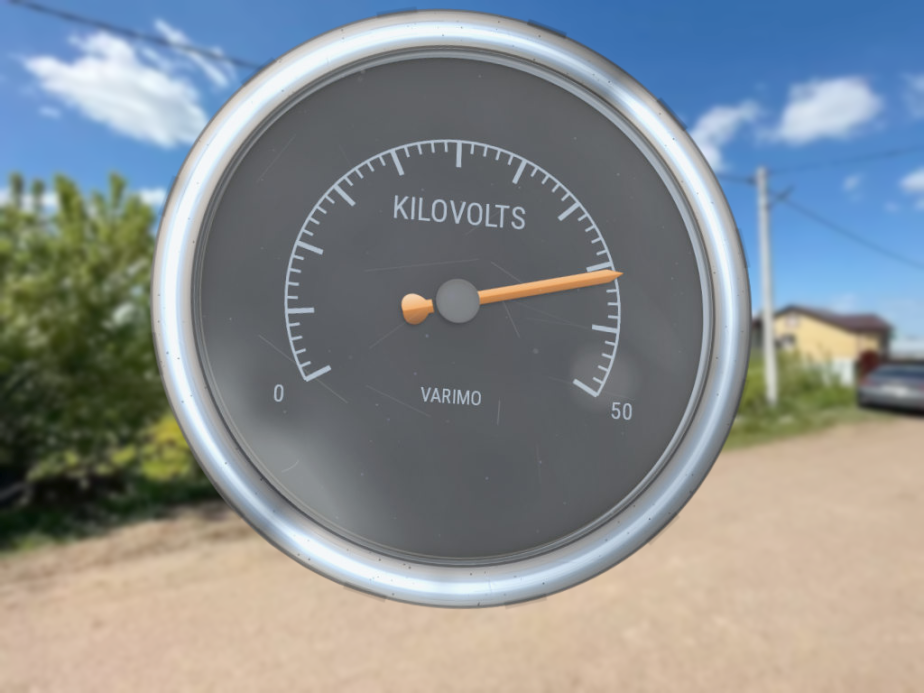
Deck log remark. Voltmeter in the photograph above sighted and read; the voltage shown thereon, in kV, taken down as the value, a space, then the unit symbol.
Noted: 41 kV
